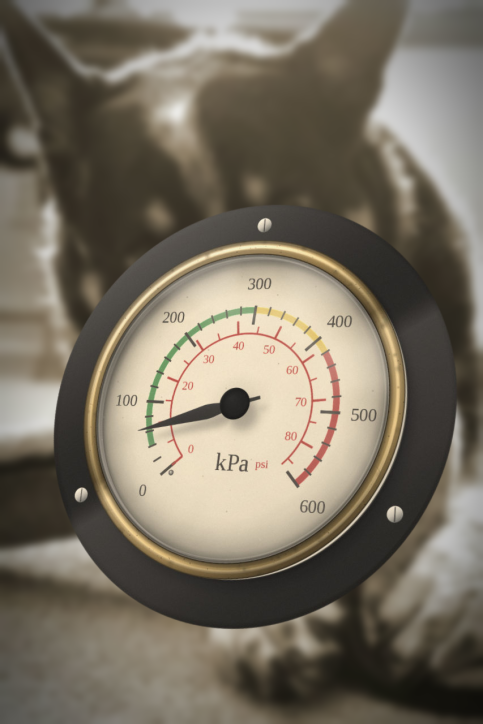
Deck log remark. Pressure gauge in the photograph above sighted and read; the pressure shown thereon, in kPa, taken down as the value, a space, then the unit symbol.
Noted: 60 kPa
